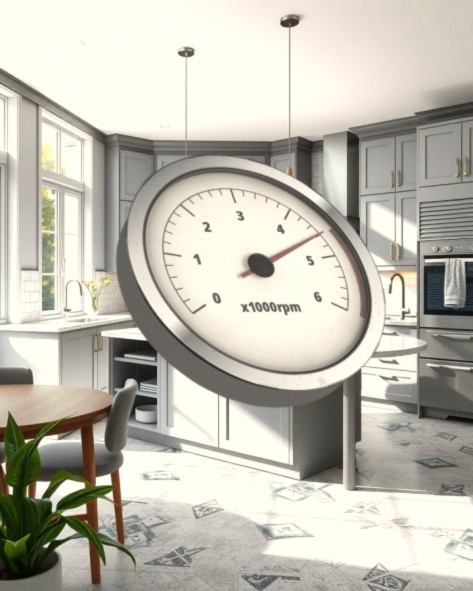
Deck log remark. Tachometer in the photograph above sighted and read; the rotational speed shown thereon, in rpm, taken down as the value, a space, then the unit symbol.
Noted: 4600 rpm
